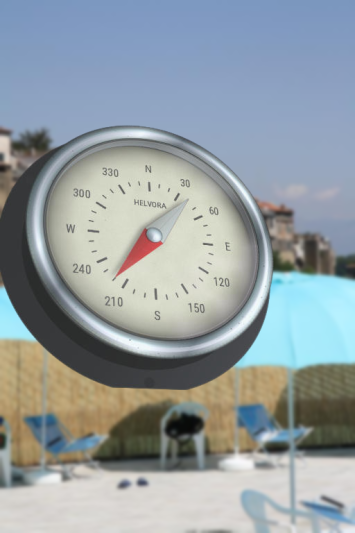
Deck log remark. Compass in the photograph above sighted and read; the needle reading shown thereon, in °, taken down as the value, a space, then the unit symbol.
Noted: 220 °
